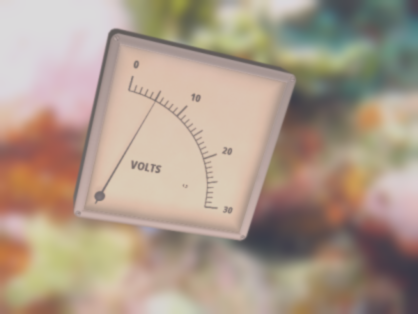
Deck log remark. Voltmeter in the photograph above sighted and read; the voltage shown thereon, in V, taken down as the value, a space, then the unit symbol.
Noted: 5 V
